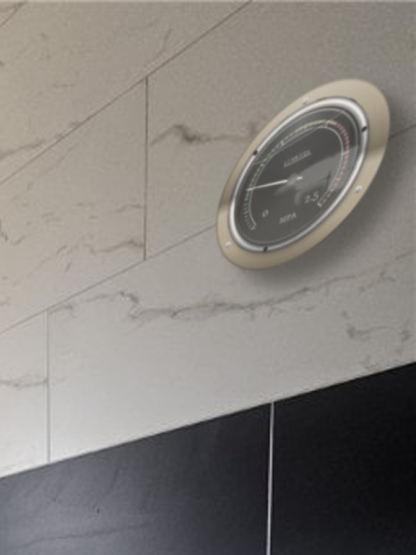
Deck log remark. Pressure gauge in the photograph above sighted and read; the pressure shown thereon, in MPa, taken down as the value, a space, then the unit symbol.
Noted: 0.5 MPa
